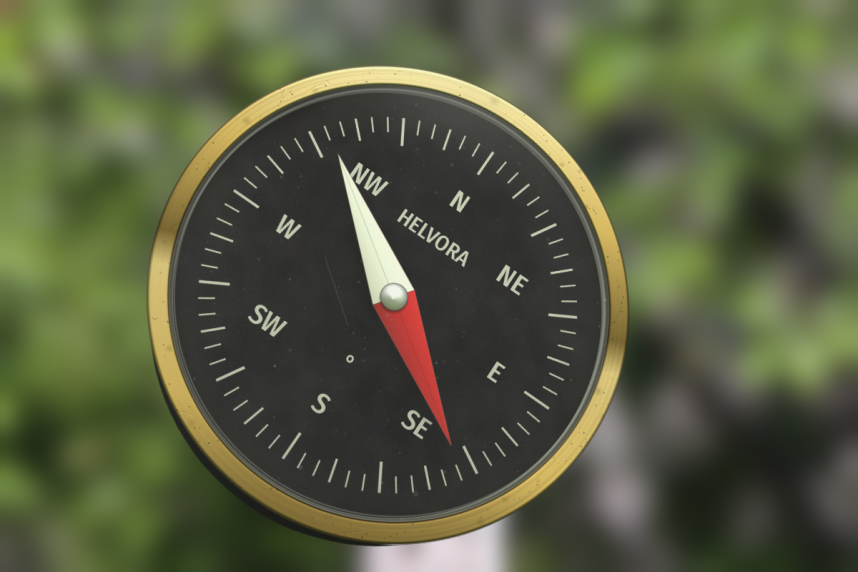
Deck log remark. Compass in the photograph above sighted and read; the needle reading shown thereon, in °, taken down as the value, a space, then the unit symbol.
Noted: 125 °
